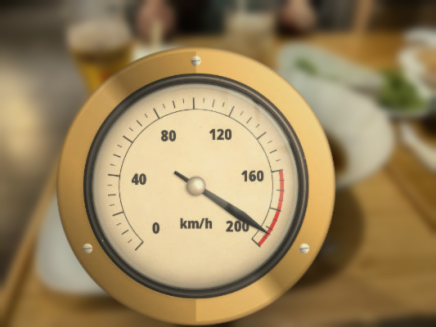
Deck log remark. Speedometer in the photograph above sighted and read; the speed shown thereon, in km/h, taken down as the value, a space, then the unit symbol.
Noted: 192.5 km/h
